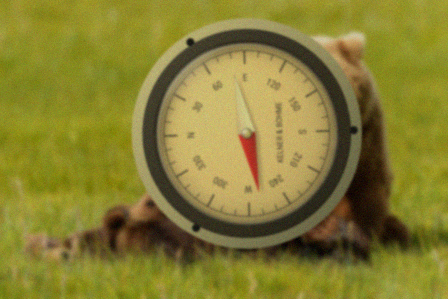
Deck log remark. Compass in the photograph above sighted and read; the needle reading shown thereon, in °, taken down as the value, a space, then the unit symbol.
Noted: 260 °
